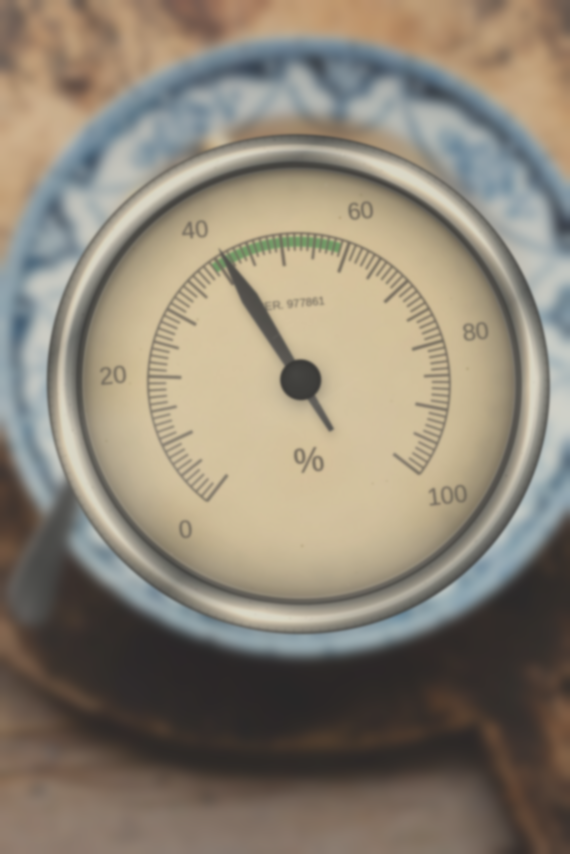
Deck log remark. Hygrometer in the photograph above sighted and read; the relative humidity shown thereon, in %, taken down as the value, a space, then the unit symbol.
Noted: 41 %
